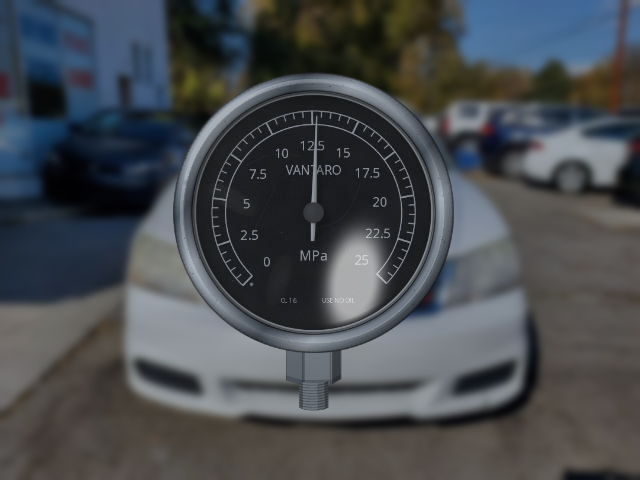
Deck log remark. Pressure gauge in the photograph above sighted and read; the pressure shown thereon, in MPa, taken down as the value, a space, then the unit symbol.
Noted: 12.75 MPa
